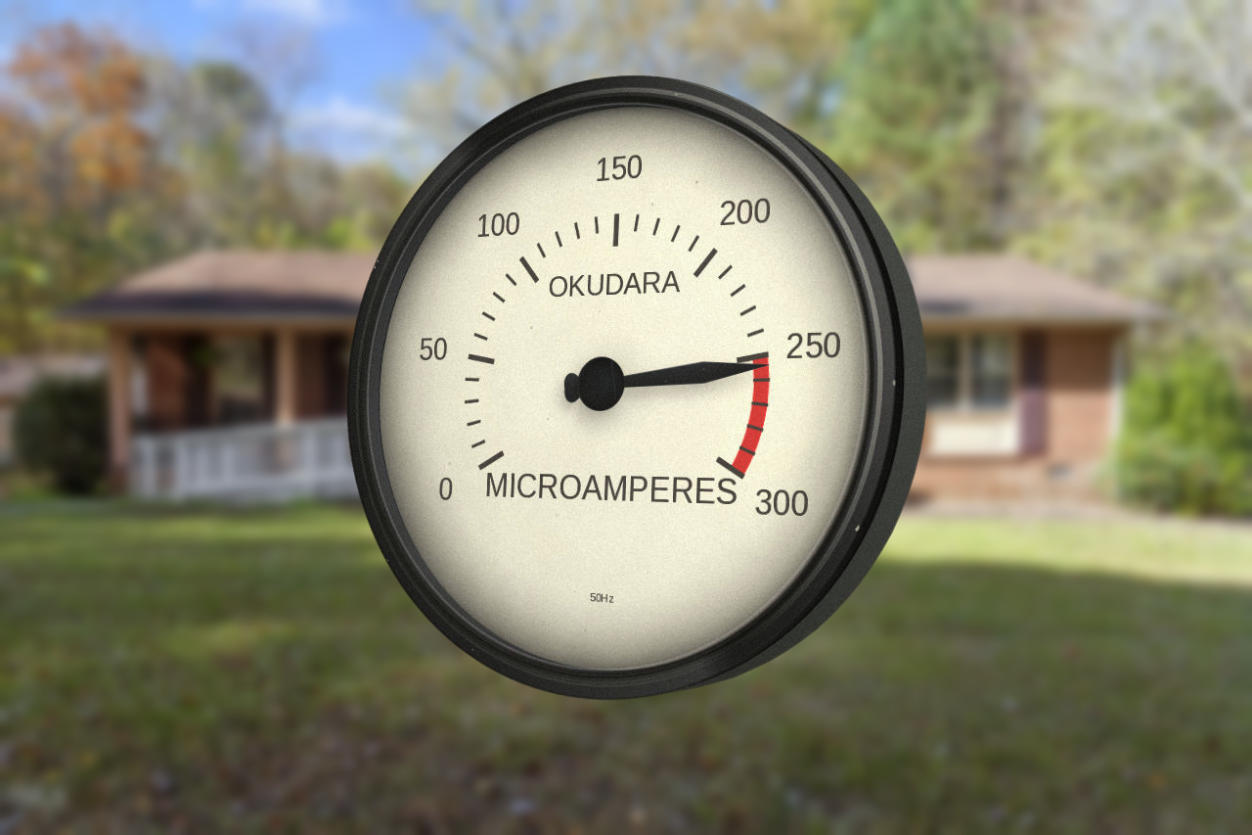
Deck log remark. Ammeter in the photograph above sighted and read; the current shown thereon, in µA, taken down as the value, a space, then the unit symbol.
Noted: 255 µA
